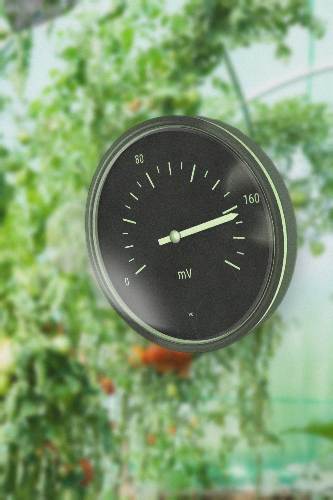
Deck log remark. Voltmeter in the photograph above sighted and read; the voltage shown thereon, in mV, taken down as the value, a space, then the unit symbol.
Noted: 165 mV
